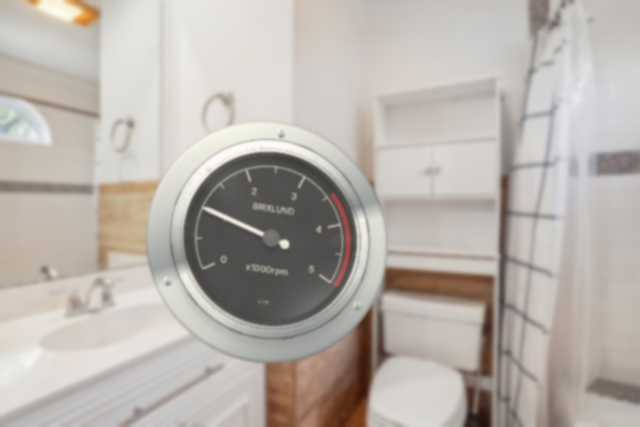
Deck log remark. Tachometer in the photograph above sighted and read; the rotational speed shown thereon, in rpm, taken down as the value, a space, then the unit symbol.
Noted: 1000 rpm
